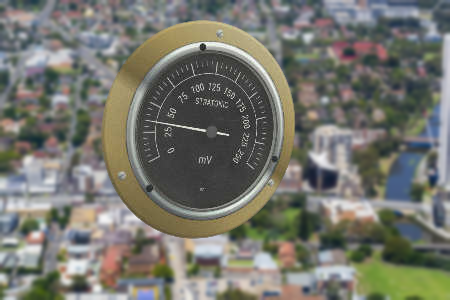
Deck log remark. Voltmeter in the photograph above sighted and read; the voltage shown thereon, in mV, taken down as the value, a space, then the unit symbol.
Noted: 35 mV
